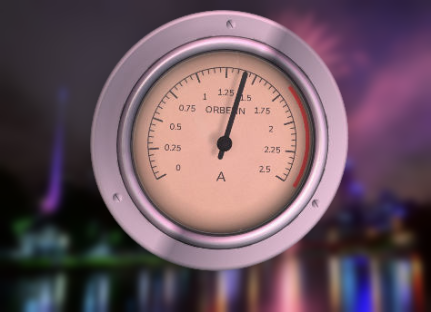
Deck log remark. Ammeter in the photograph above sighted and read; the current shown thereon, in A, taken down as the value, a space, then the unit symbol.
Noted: 1.4 A
